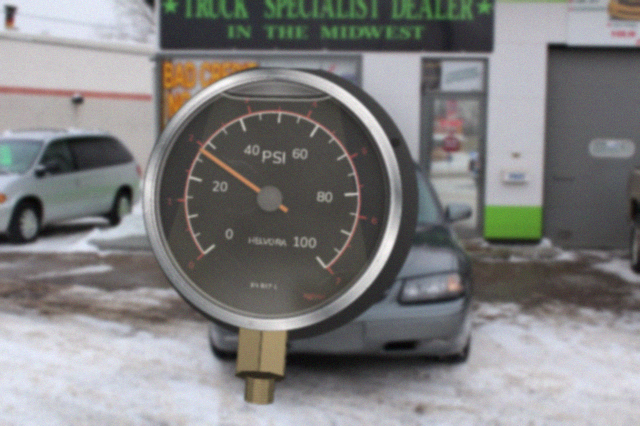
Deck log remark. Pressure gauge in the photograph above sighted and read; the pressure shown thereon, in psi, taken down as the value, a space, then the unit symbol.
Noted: 27.5 psi
